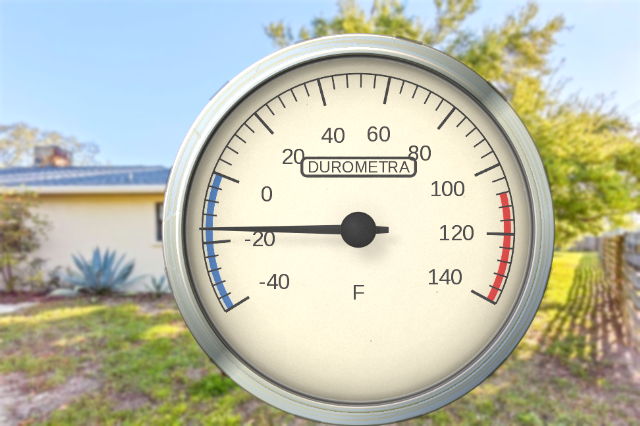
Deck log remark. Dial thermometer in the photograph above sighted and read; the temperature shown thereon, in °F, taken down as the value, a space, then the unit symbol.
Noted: -16 °F
